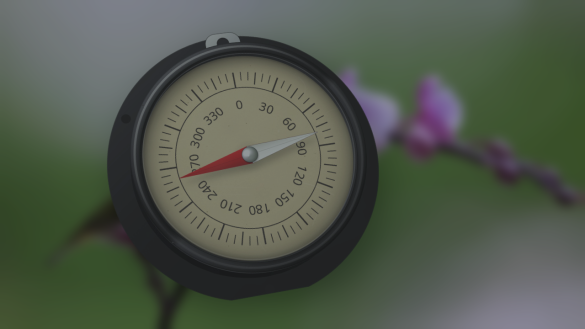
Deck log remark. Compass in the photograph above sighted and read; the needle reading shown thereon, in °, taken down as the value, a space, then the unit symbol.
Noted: 260 °
